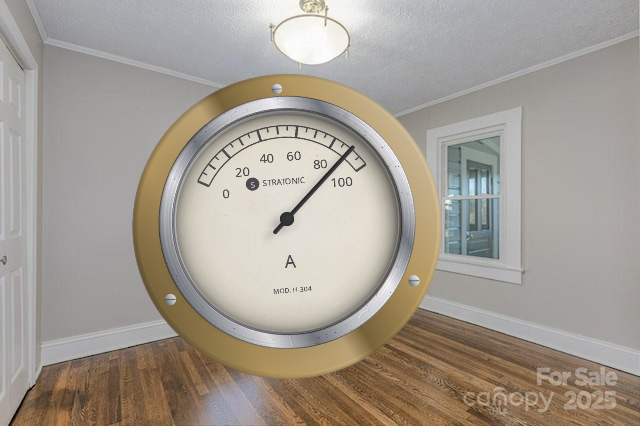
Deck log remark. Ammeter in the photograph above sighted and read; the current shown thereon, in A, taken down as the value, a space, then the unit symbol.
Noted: 90 A
